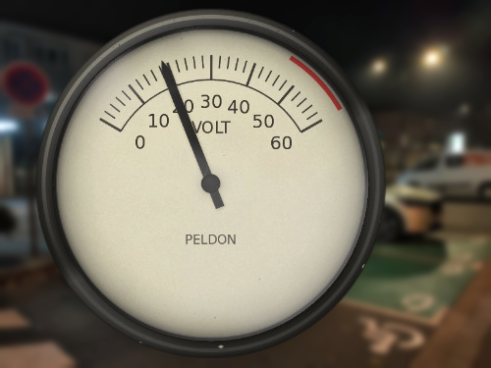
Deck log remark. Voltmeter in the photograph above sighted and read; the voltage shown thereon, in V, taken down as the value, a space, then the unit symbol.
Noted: 19 V
